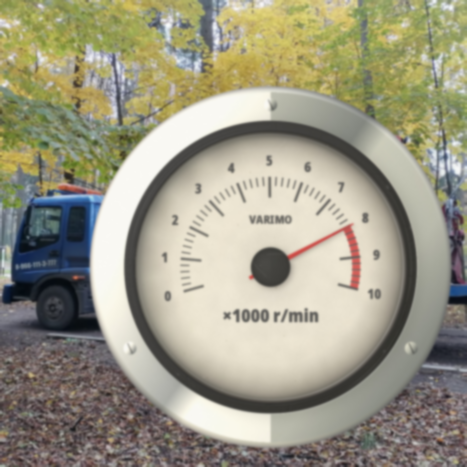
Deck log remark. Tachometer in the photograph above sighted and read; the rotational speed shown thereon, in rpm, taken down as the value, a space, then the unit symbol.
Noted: 8000 rpm
